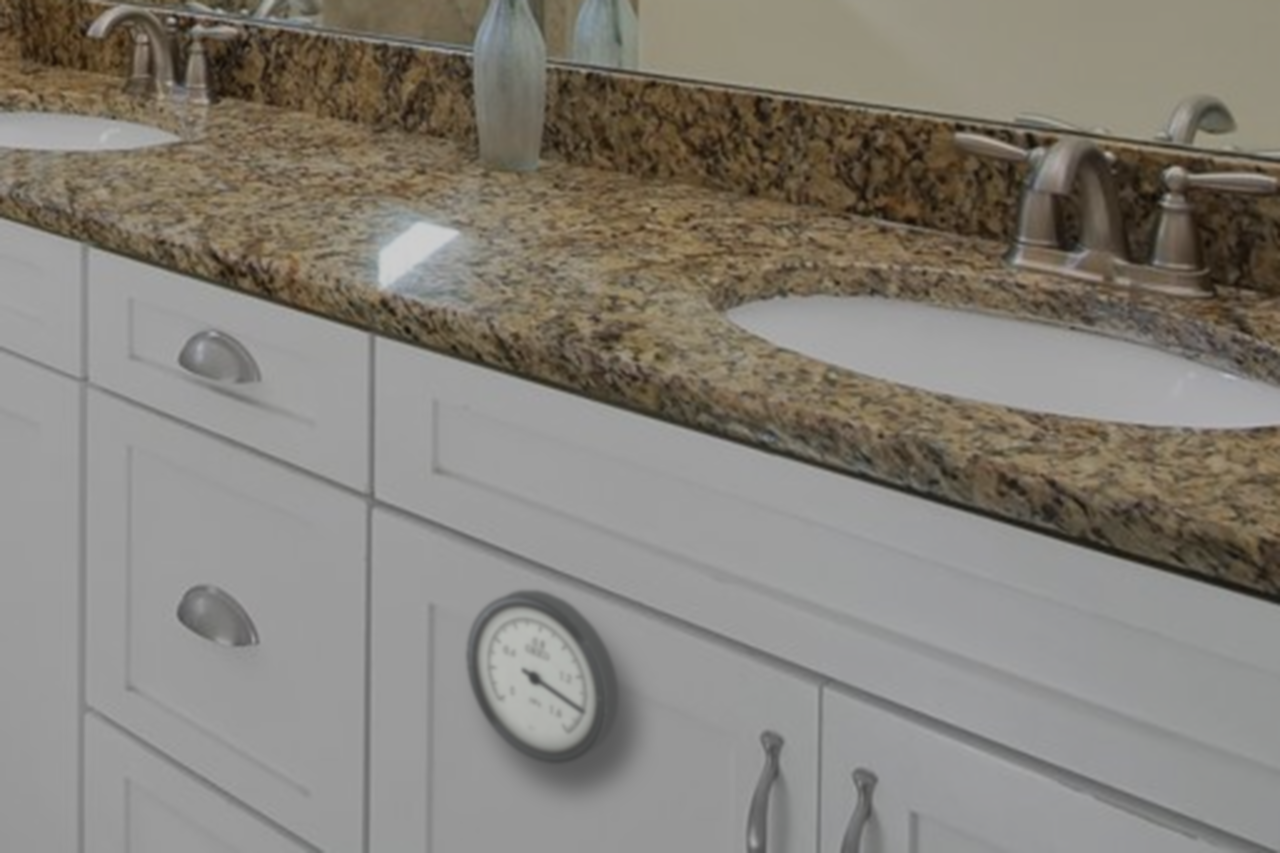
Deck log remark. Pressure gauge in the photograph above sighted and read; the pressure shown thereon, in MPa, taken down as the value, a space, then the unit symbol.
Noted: 1.4 MPa
